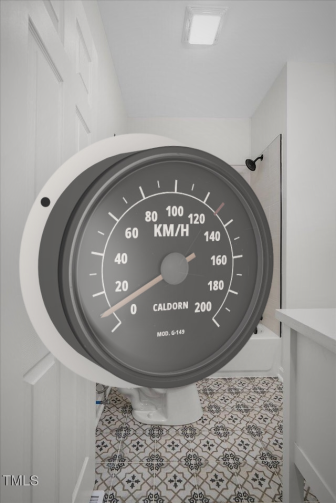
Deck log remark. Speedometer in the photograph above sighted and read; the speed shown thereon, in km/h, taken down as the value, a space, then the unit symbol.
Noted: 10 km/h
